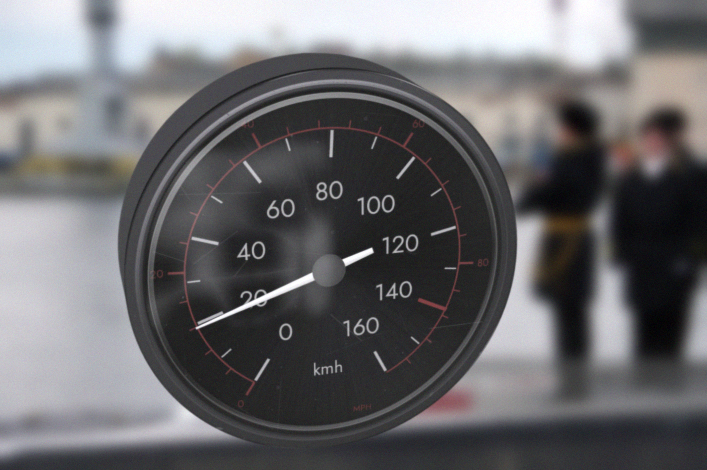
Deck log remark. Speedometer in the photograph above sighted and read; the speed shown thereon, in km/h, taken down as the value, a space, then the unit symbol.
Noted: 20 km/h
